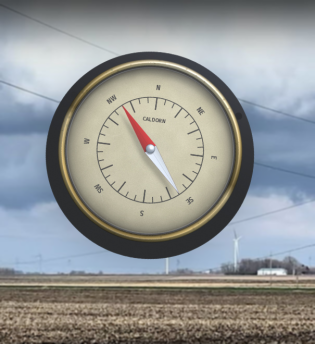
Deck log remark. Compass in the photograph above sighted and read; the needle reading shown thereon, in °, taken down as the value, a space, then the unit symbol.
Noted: 320 °
